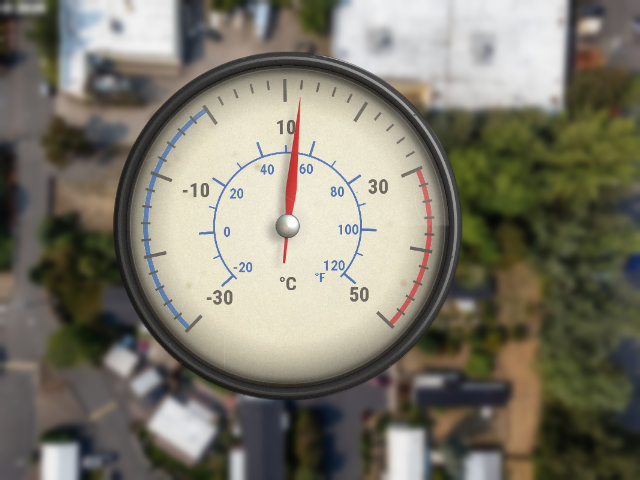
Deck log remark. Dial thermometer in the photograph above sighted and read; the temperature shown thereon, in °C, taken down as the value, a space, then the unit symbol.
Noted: 12 °C
